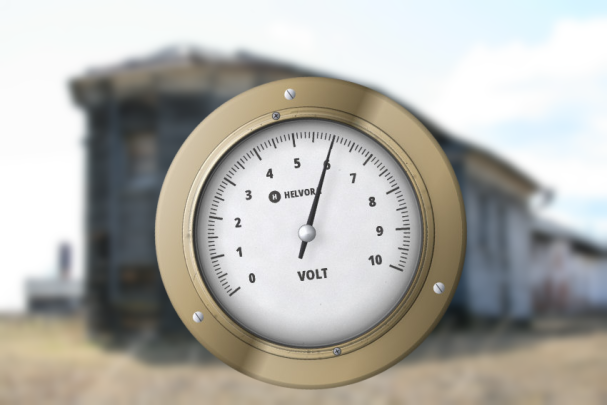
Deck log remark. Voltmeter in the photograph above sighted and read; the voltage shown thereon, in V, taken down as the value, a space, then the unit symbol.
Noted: 6 V
